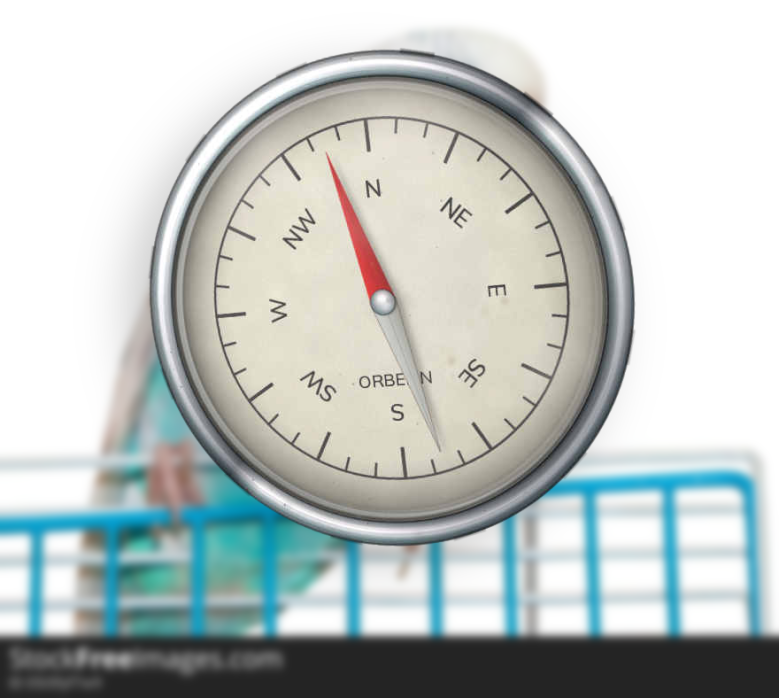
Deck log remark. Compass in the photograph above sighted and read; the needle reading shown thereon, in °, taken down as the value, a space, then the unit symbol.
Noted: 345 °
